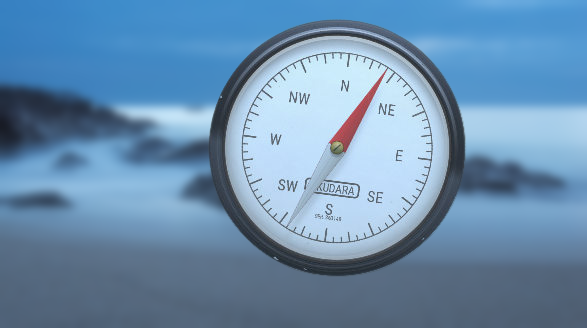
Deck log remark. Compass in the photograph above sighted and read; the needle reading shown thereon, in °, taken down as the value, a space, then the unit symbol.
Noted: 25 °
